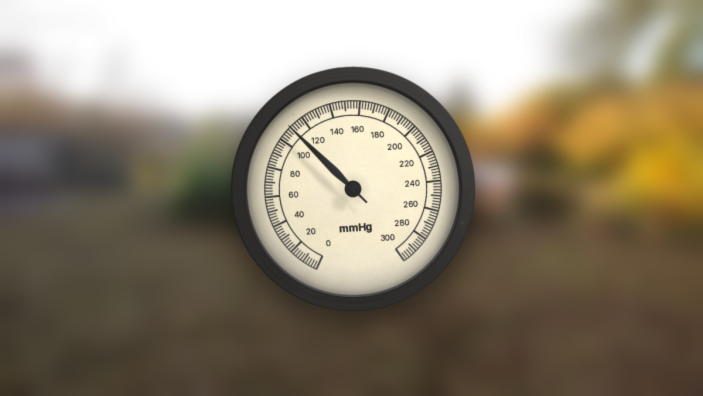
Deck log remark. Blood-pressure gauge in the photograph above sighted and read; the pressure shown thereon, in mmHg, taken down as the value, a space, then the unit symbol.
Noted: 110 mmHg
